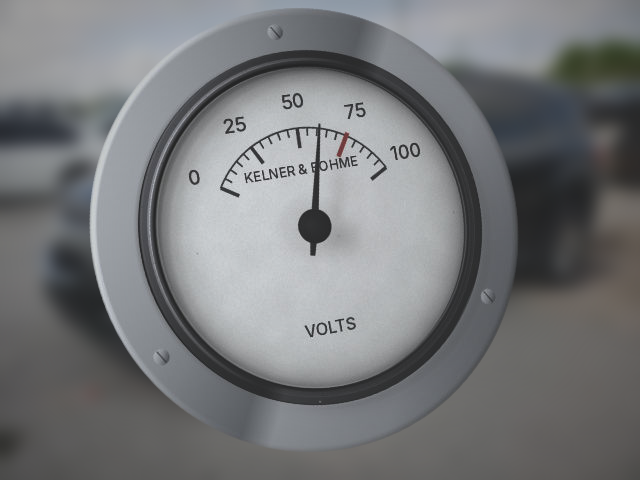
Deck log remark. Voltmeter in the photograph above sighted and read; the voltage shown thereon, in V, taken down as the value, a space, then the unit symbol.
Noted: 60 V
